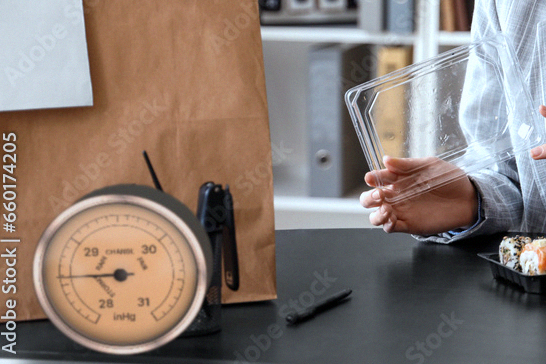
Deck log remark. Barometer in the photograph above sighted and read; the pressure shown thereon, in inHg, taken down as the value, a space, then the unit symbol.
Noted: 28.6 inHg
